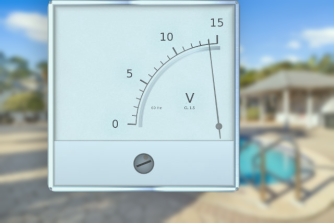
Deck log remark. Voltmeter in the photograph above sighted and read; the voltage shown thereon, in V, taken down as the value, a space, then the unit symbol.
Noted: 14 V
